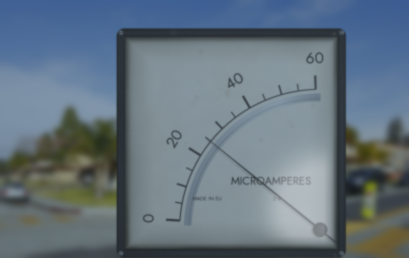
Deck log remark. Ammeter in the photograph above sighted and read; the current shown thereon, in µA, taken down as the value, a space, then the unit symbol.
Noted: 25 µA
